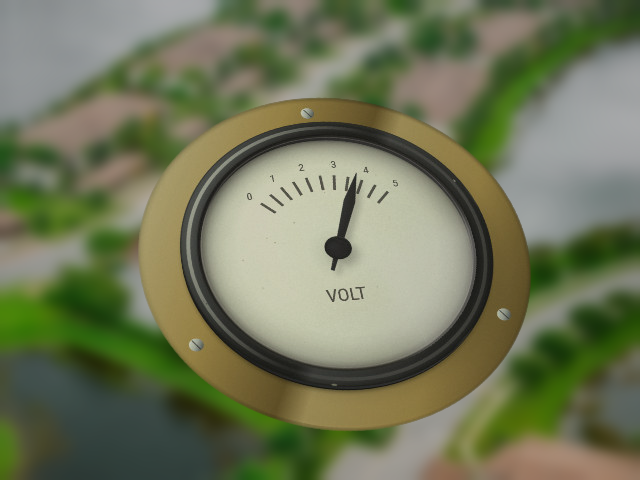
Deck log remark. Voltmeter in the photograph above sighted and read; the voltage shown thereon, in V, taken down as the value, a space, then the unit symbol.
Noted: 3.75 V
